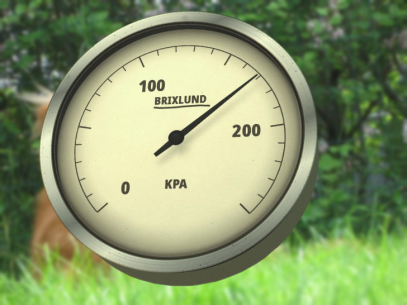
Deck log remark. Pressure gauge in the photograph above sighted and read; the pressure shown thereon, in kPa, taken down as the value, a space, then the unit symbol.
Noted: 170 kPa
